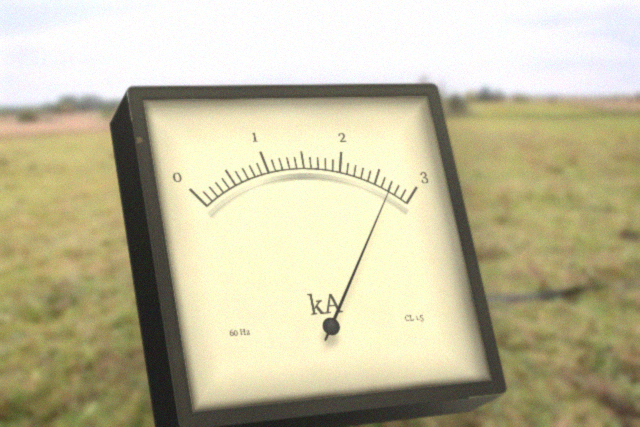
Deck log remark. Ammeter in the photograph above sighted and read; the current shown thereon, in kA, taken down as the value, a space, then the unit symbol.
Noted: 2.7 kA
